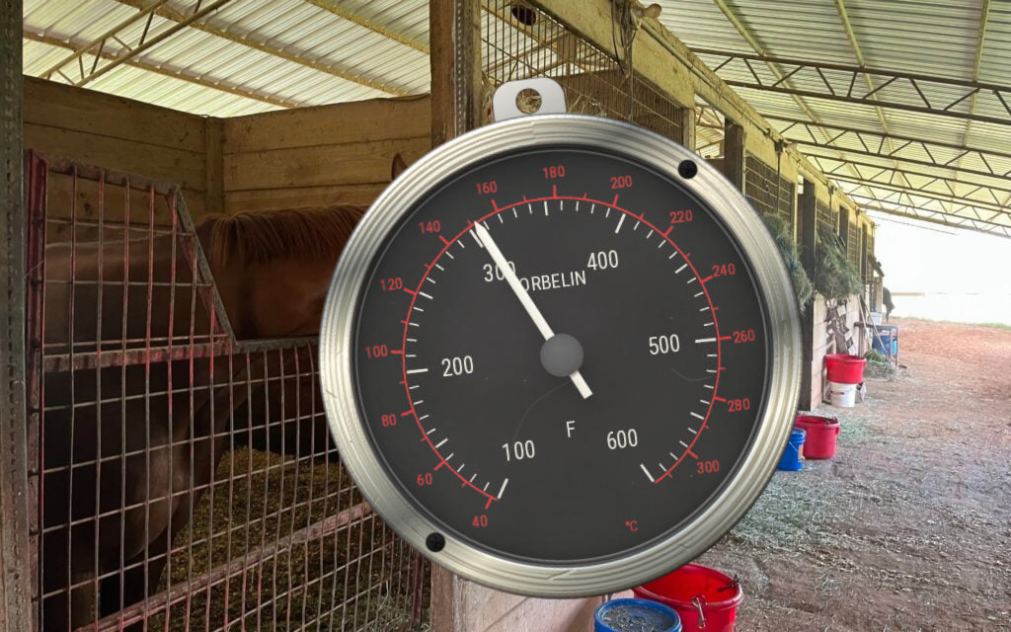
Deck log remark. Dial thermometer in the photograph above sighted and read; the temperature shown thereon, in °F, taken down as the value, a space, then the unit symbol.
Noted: 305 °F
